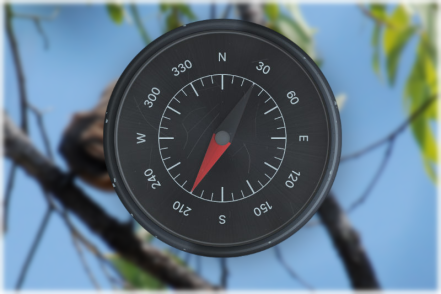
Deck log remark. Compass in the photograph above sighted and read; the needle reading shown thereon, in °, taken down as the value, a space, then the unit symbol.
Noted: 210 °
